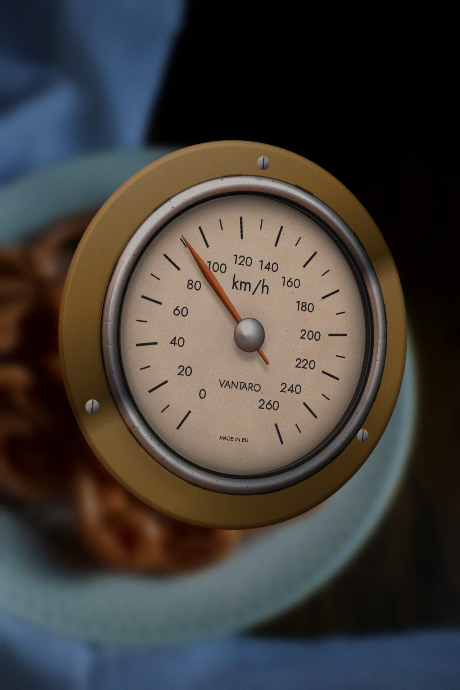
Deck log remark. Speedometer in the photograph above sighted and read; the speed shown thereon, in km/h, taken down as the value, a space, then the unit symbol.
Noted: 90 km/h
